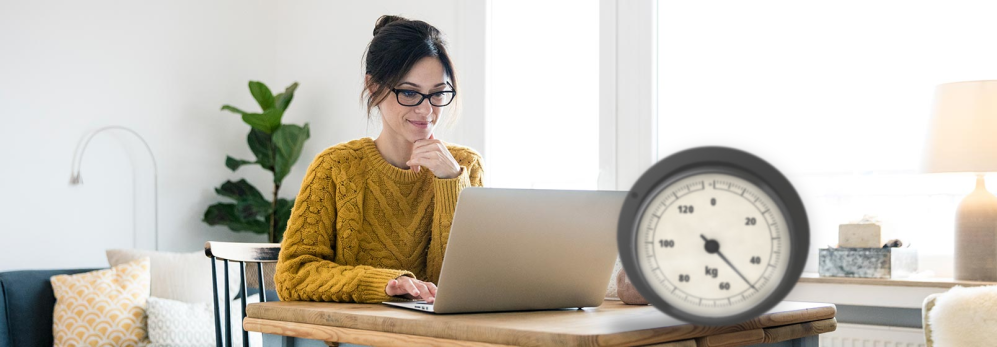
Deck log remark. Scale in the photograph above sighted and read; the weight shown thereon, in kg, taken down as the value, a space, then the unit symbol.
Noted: 50 kg
